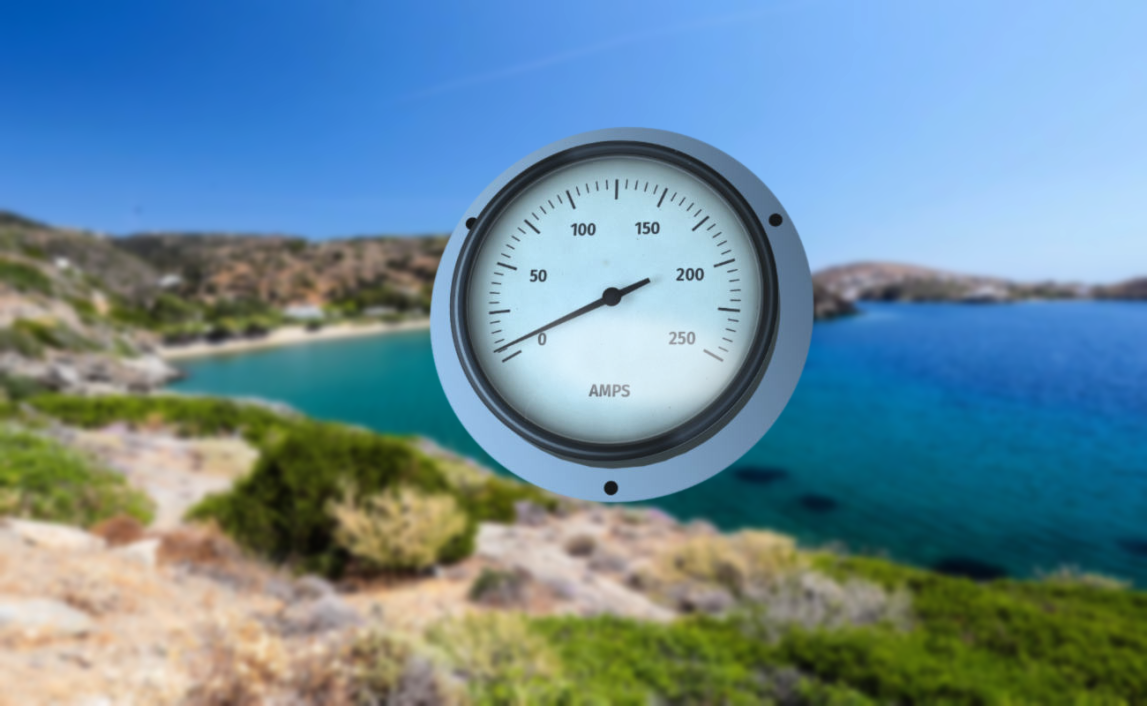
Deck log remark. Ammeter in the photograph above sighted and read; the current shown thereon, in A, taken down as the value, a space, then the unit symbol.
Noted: 5 A
